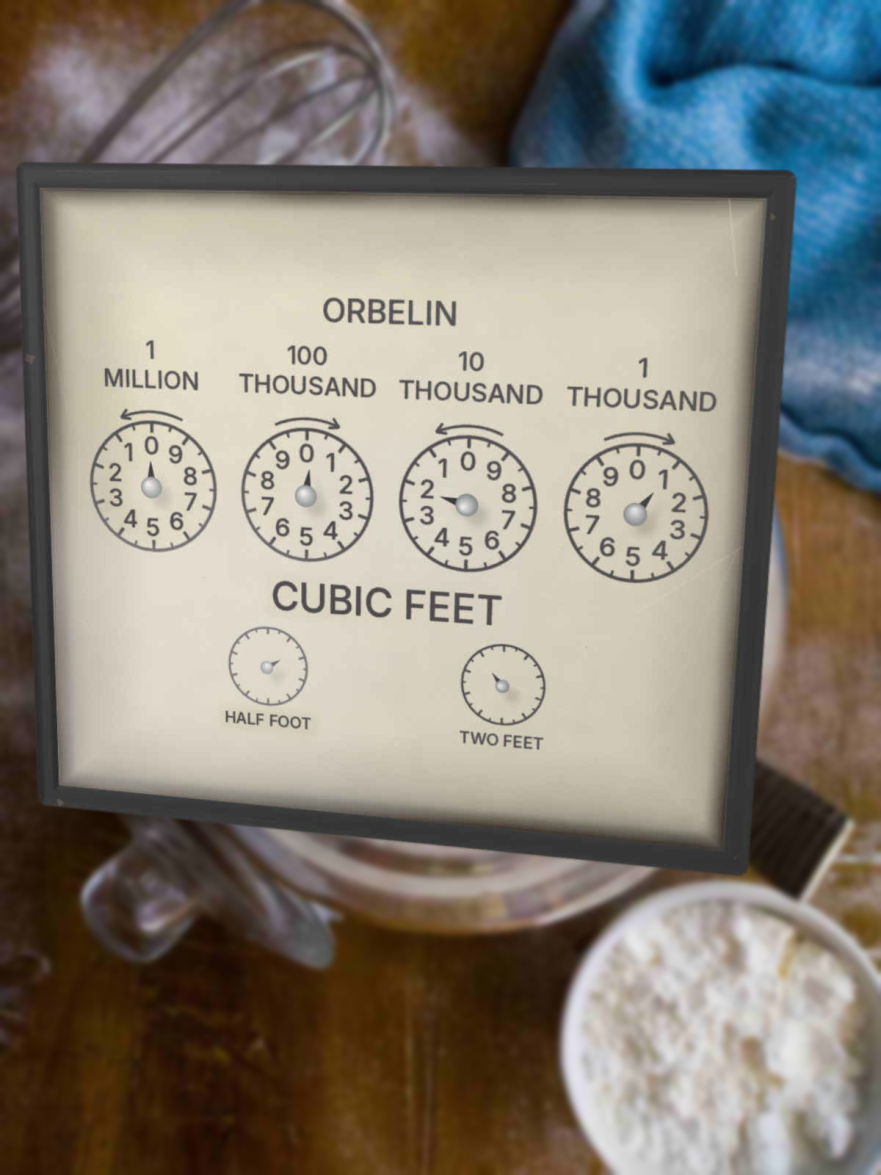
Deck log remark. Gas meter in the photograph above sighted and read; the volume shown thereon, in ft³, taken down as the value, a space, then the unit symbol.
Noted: 2100 ft³
